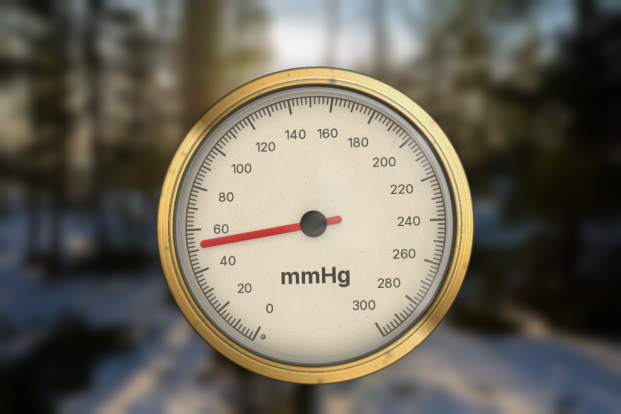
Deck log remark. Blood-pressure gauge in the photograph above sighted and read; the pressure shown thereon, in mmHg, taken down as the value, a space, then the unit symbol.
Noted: 52 mmHg
